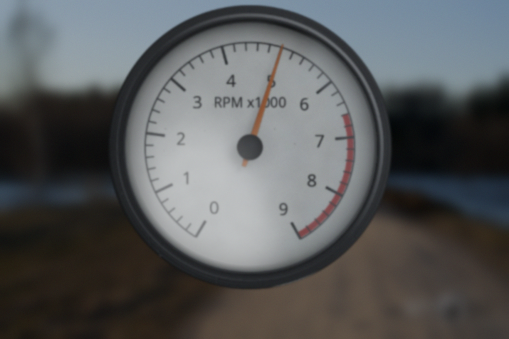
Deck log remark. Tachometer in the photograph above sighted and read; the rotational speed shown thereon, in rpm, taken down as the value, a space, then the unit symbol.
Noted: 5000 rpm
